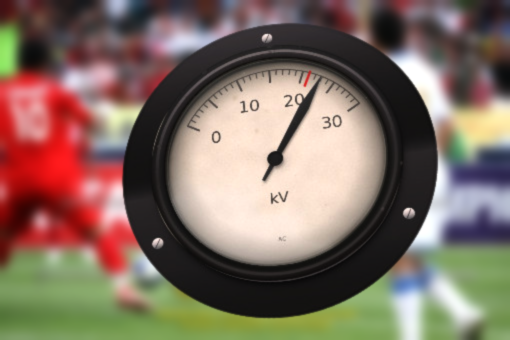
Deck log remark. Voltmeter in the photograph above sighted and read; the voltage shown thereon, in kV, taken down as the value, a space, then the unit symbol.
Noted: 23 kV
